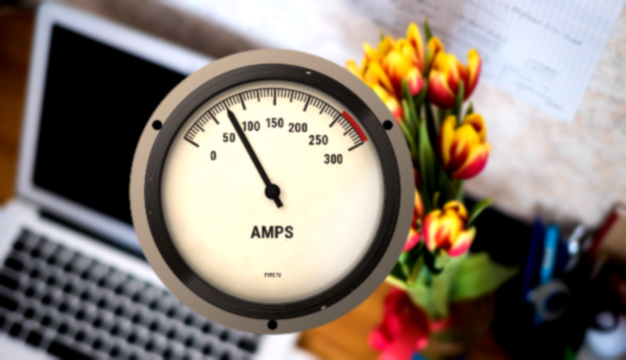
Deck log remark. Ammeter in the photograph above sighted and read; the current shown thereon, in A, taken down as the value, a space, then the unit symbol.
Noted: 75 A
